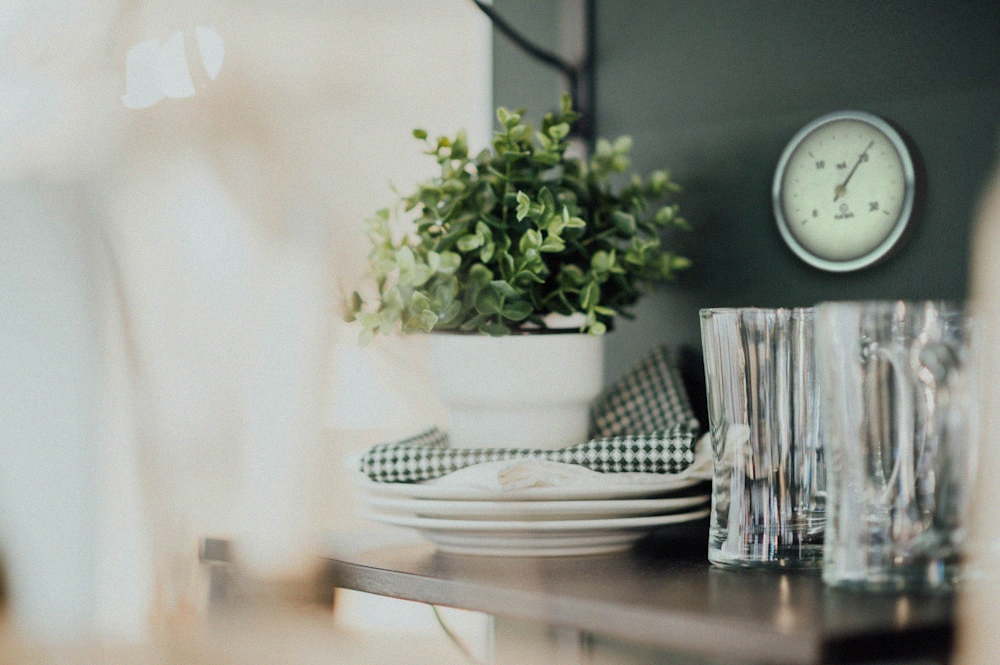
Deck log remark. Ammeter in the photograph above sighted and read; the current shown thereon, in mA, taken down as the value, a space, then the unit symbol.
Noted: 20 mA
